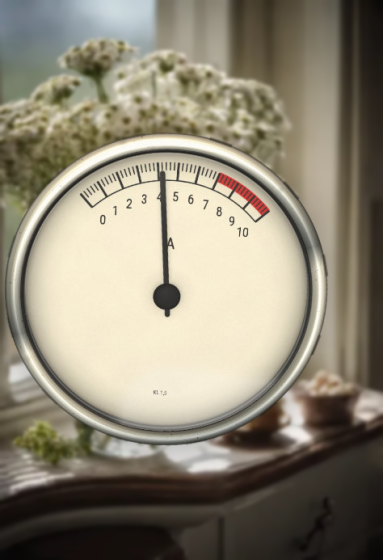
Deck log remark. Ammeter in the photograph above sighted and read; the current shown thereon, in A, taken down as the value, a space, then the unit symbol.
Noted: 4.2 A
